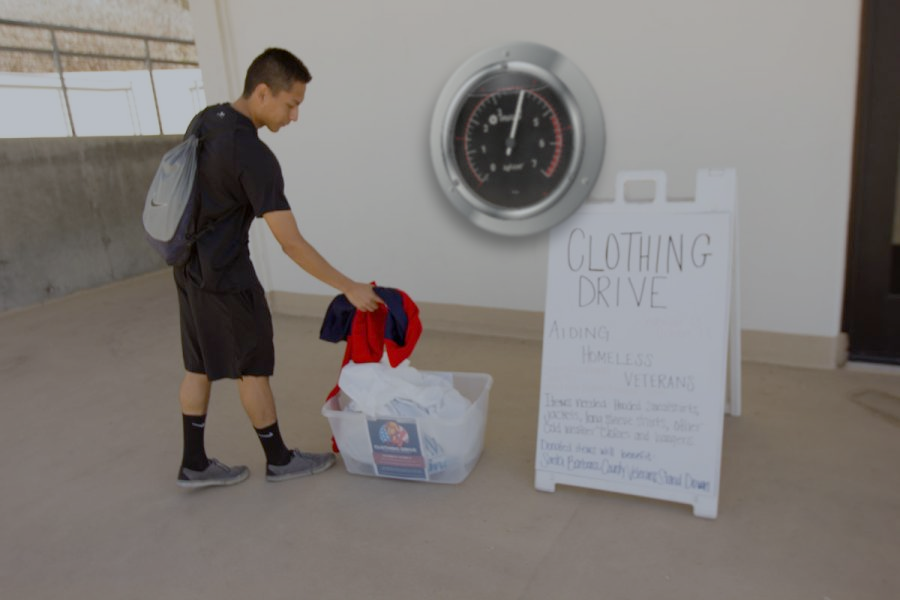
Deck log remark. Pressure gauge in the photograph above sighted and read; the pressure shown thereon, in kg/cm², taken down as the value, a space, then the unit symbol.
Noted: 4 kg/cm²
